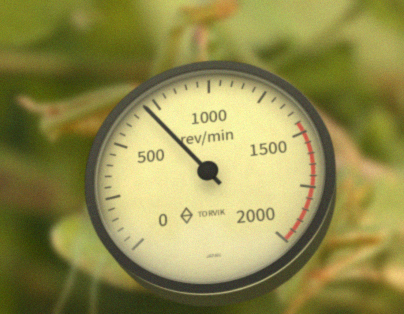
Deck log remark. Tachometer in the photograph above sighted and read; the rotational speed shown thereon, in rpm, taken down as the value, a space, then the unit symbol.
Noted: 700 rpm
